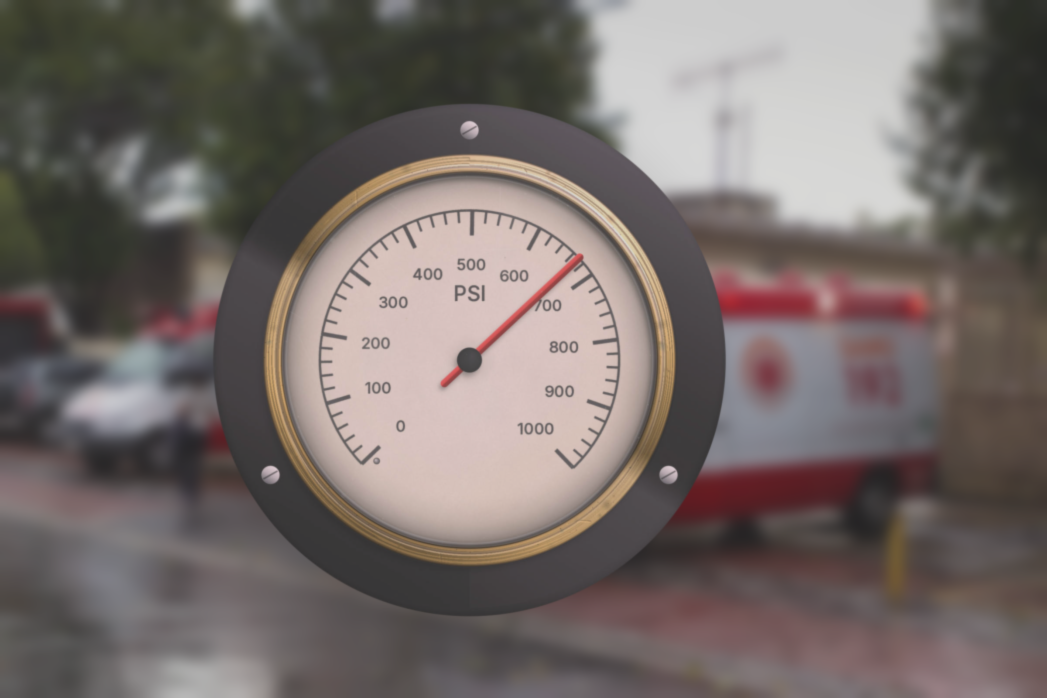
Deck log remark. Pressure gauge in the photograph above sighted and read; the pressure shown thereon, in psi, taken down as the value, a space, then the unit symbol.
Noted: 670 psi
